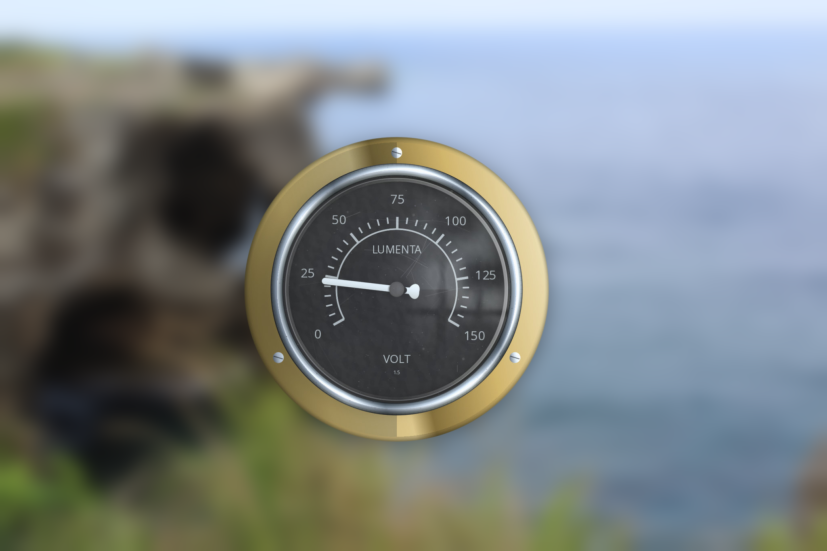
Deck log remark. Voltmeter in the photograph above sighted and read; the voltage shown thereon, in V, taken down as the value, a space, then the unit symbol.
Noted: 22.5 V
